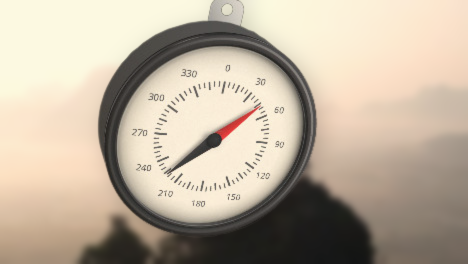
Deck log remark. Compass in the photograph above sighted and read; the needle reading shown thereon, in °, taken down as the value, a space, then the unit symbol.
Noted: 45 °
